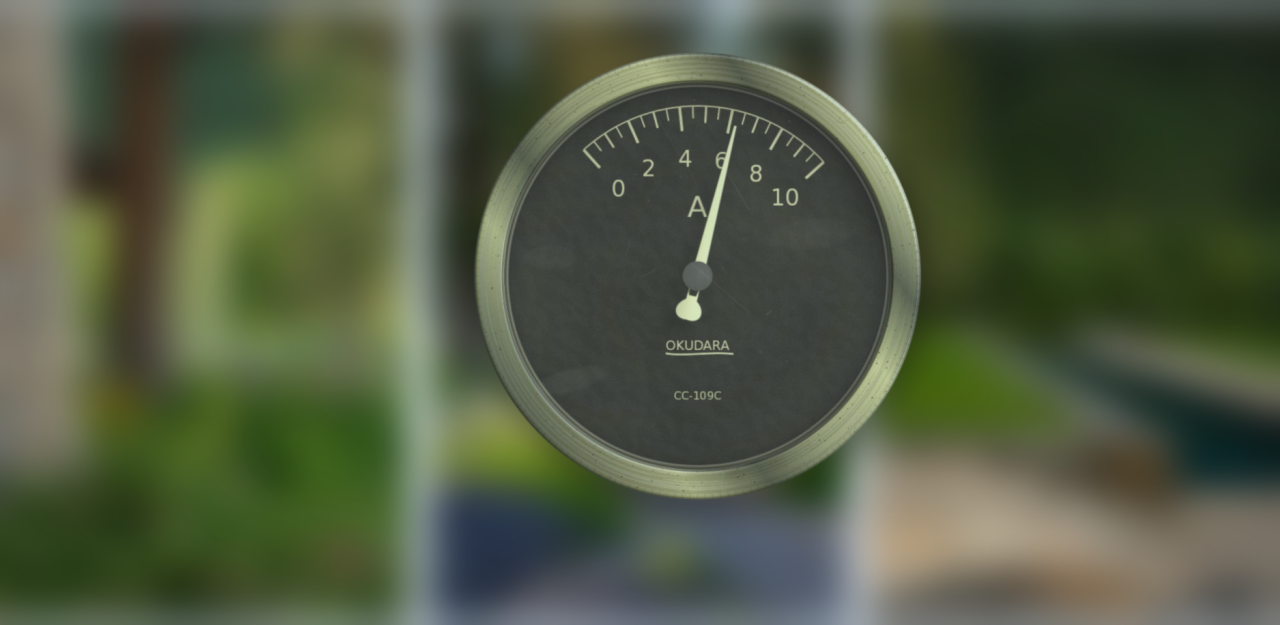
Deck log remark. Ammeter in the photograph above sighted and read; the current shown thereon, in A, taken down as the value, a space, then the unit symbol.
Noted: 6.25 A
